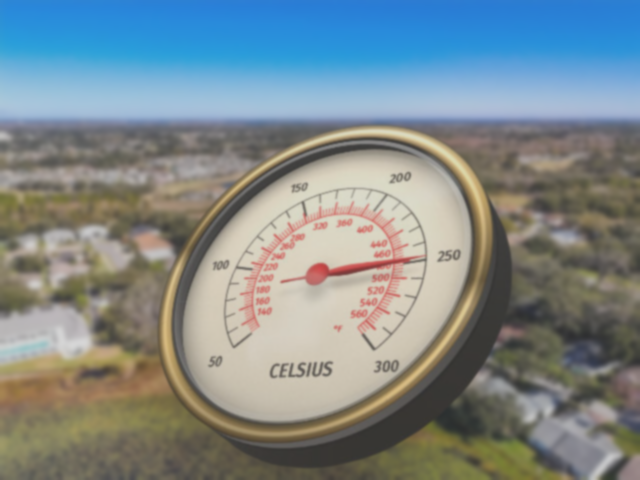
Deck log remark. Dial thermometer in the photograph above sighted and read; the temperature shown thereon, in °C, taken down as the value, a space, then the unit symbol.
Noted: 250 °C
